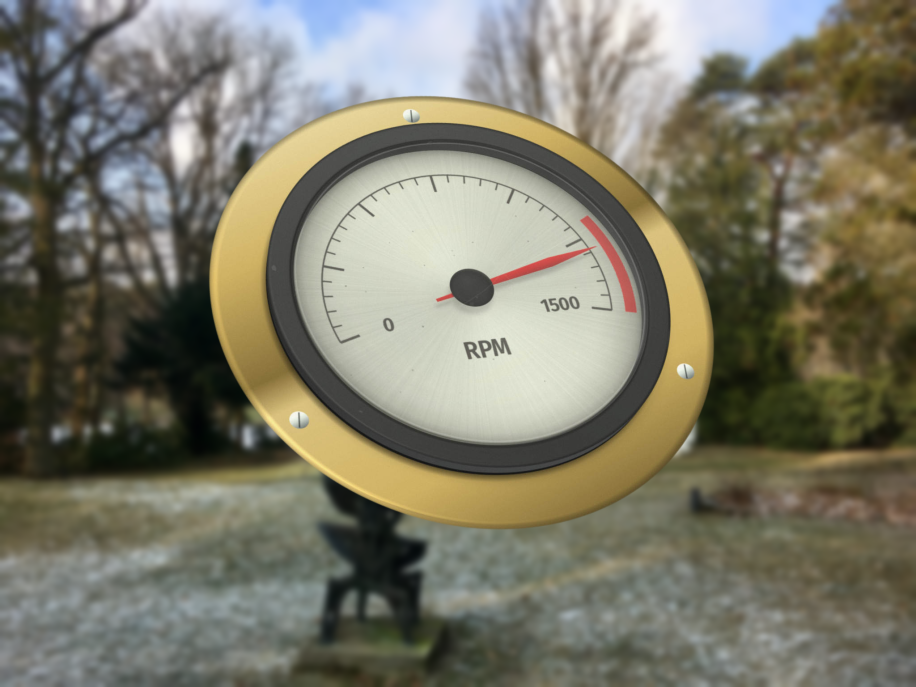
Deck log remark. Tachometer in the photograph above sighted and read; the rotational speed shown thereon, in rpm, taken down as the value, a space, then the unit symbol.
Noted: 1300 rpm
